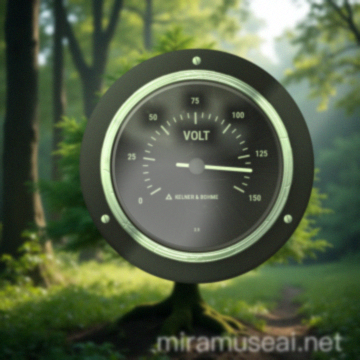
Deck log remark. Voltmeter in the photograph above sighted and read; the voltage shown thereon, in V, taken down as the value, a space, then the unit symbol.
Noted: 135 V
